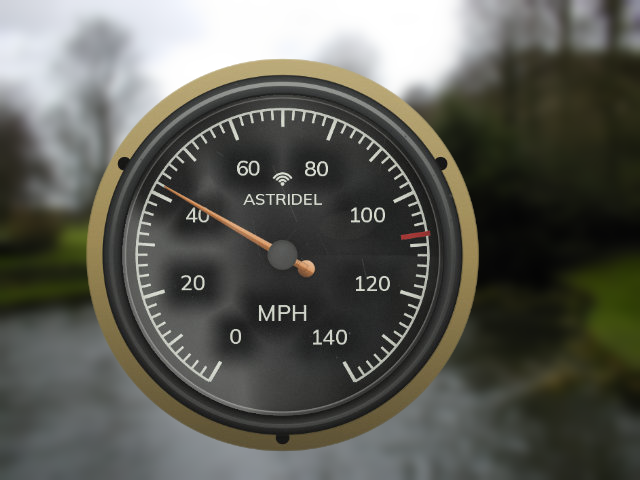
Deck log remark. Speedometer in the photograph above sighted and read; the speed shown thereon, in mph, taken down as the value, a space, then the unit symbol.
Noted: 42 mph
